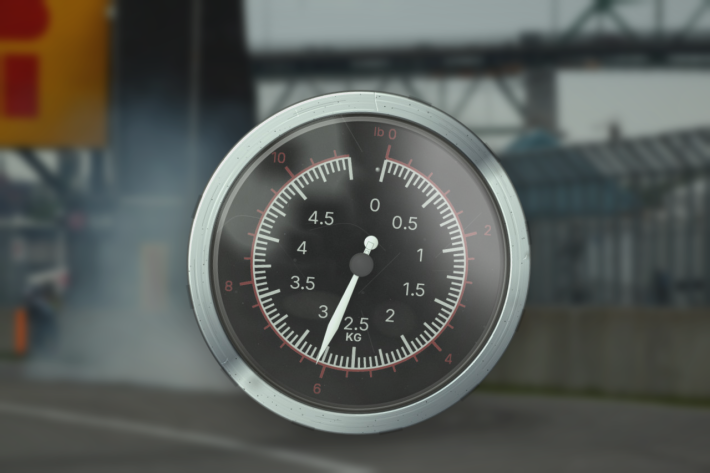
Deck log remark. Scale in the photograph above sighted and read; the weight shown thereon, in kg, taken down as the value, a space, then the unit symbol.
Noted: 2.8 kg
